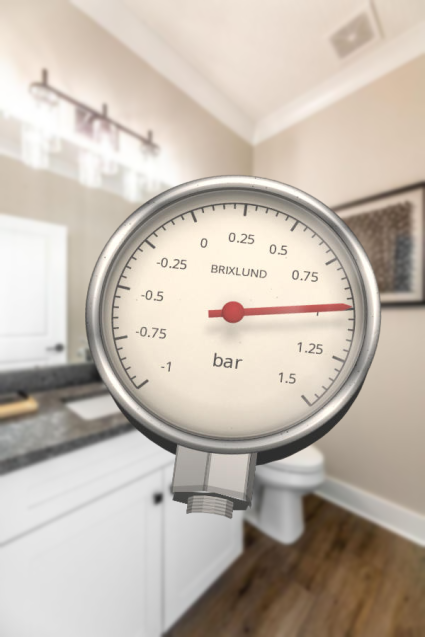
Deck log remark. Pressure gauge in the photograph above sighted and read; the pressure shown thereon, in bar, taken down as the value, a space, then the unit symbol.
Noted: 1 bar
